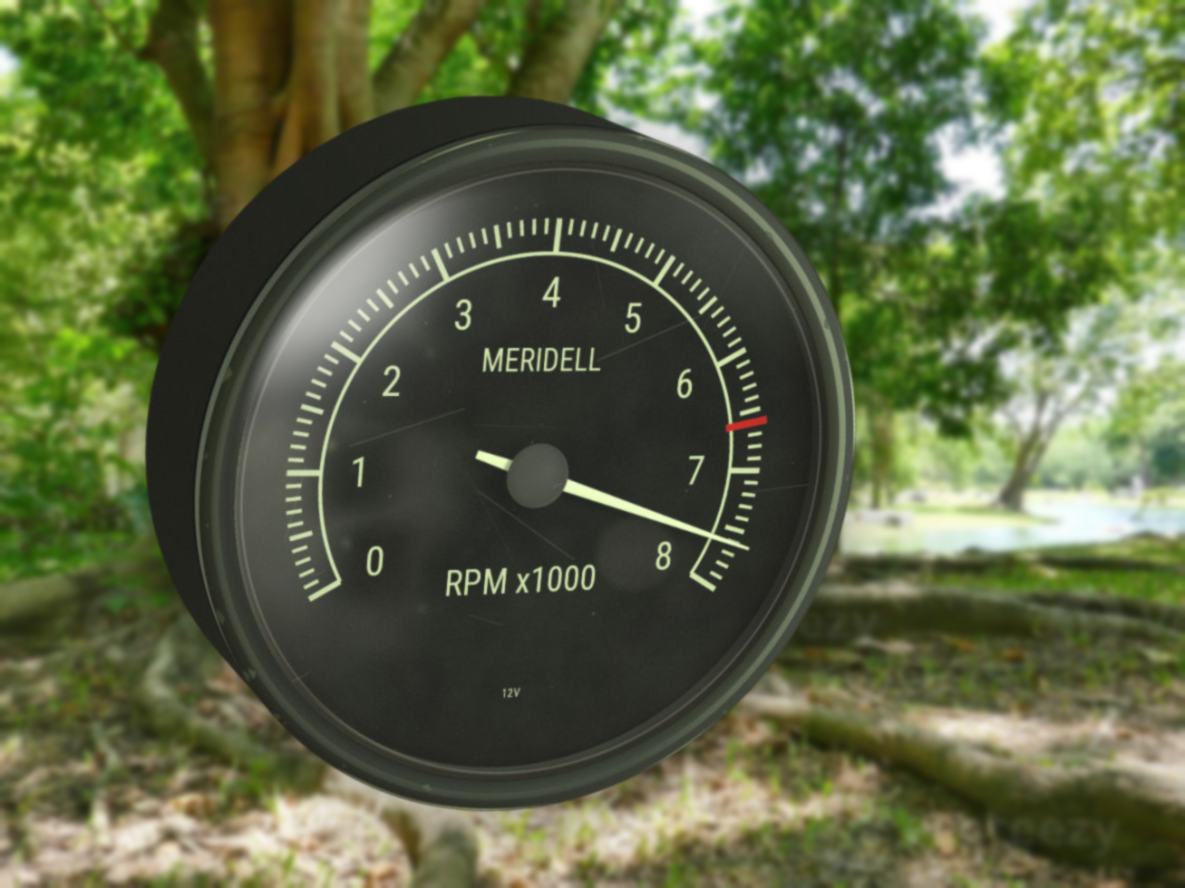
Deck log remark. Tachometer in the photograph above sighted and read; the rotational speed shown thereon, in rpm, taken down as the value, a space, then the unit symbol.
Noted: 7600 rpm
